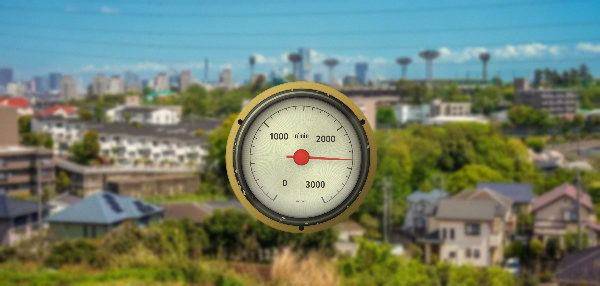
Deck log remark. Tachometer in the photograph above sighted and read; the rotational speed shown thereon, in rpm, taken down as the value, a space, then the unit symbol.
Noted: 2400 rpm
